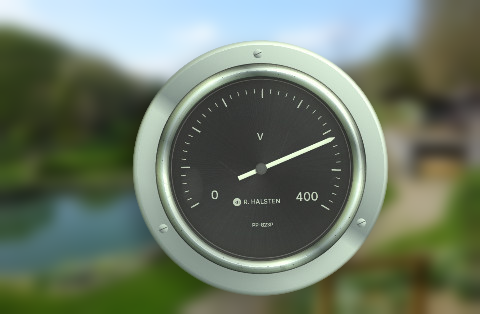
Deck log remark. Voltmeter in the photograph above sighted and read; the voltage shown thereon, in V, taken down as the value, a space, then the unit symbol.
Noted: 310 V
